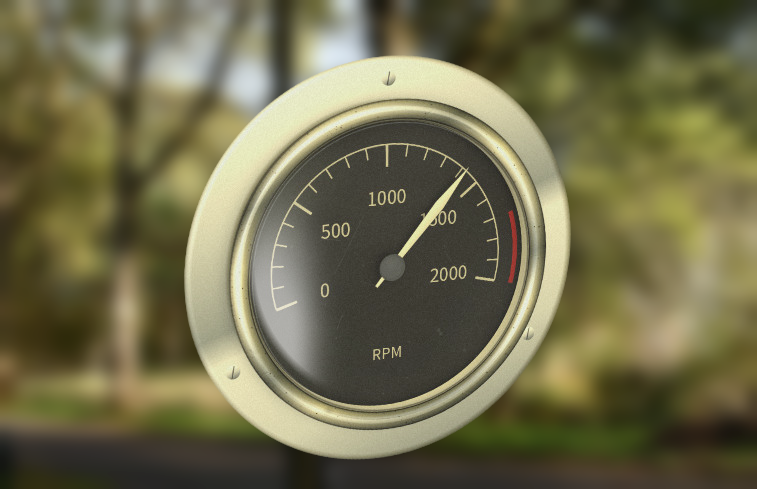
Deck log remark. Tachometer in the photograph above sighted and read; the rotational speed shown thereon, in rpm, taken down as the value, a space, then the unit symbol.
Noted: 1400 rpm
